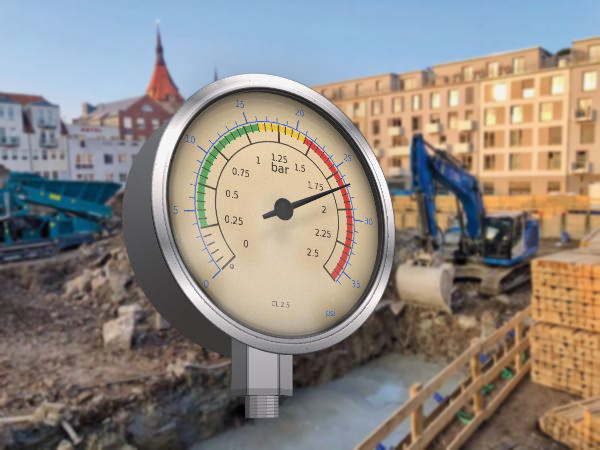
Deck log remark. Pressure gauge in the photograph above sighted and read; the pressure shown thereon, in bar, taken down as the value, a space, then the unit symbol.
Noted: 1.85 bar
